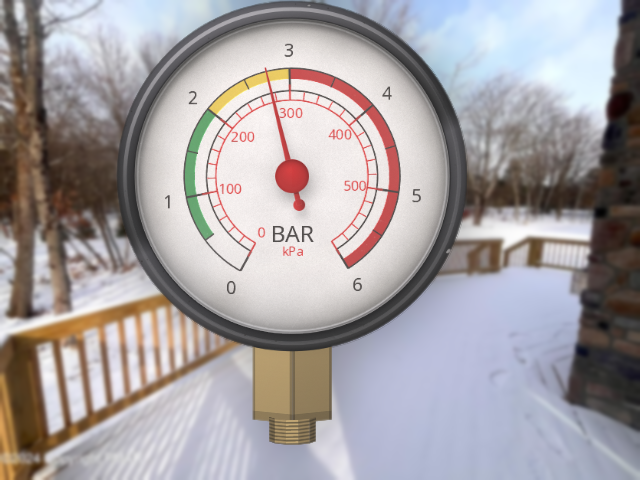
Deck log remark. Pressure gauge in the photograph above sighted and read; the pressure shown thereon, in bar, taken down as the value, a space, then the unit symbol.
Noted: 2.75 bar
